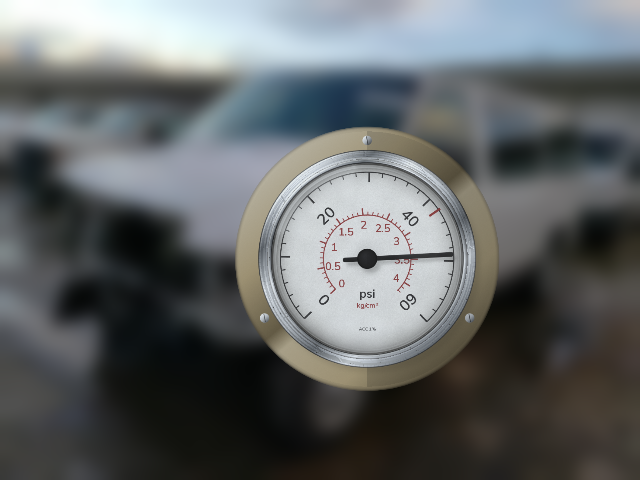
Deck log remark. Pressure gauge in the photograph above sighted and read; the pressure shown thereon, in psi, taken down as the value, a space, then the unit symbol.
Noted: 49 psi
